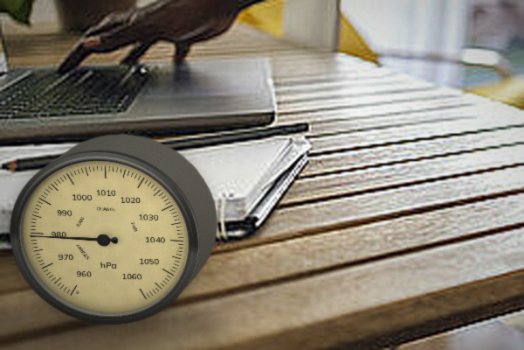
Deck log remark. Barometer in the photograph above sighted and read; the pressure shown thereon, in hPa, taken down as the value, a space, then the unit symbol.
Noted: 980 hPa
